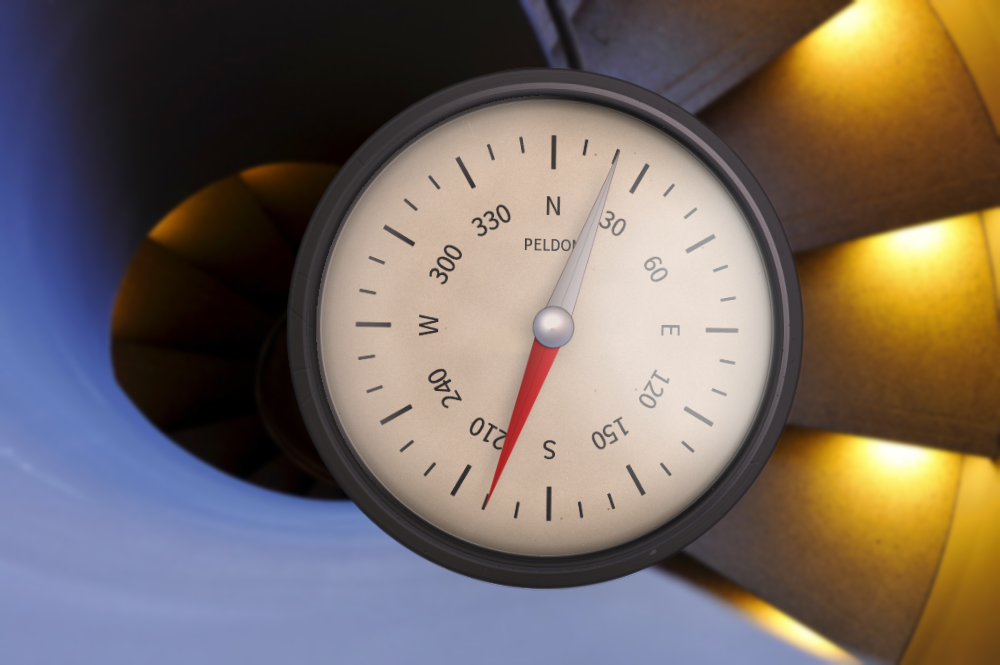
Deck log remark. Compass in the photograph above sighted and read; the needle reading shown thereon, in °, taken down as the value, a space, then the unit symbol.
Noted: 200 °
